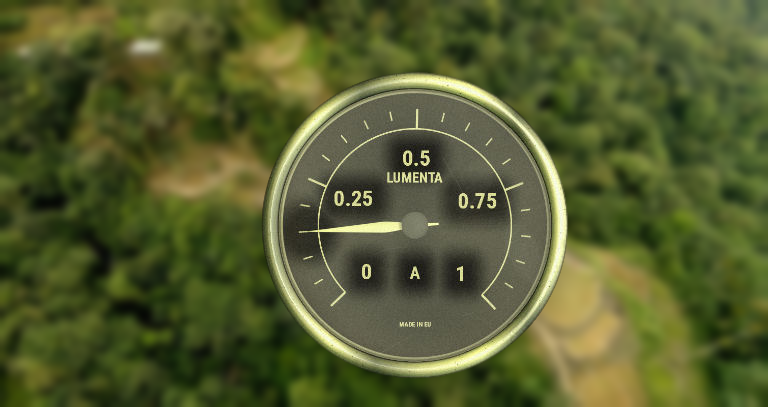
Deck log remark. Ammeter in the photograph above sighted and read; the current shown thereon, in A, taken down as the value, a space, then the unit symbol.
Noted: 0.15 A
